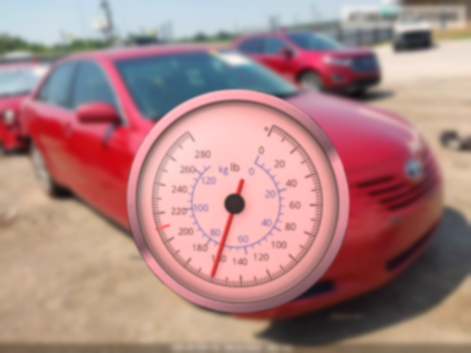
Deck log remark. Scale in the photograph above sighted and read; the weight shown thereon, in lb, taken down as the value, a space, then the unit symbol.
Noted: 160 lb
